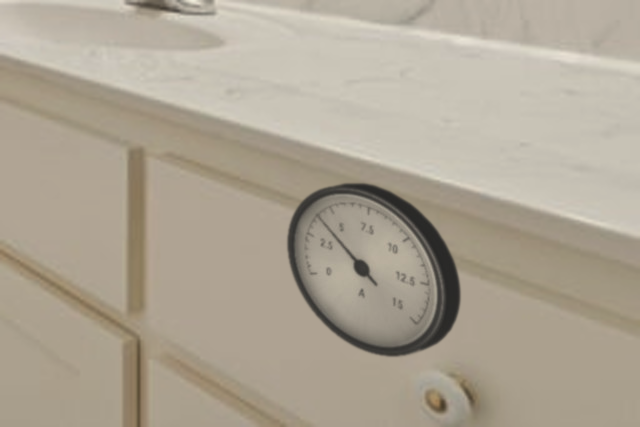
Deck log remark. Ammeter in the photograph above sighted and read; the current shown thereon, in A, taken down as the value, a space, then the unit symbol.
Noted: 4 A
